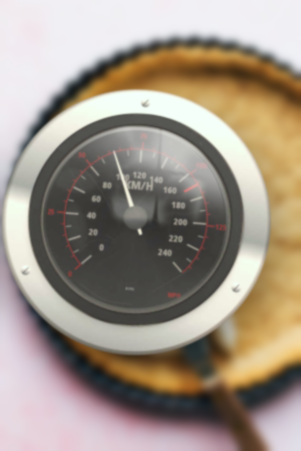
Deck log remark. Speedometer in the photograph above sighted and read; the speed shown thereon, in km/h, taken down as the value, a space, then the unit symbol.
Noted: 100 km/h
